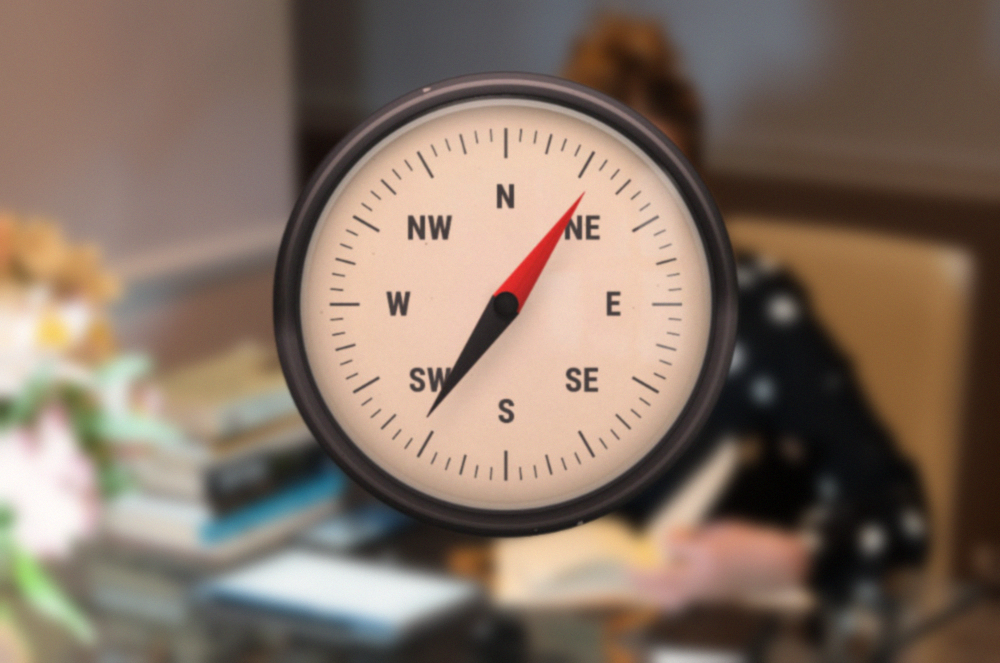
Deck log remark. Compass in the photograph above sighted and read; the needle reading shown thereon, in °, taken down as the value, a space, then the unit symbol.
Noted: 35 °
